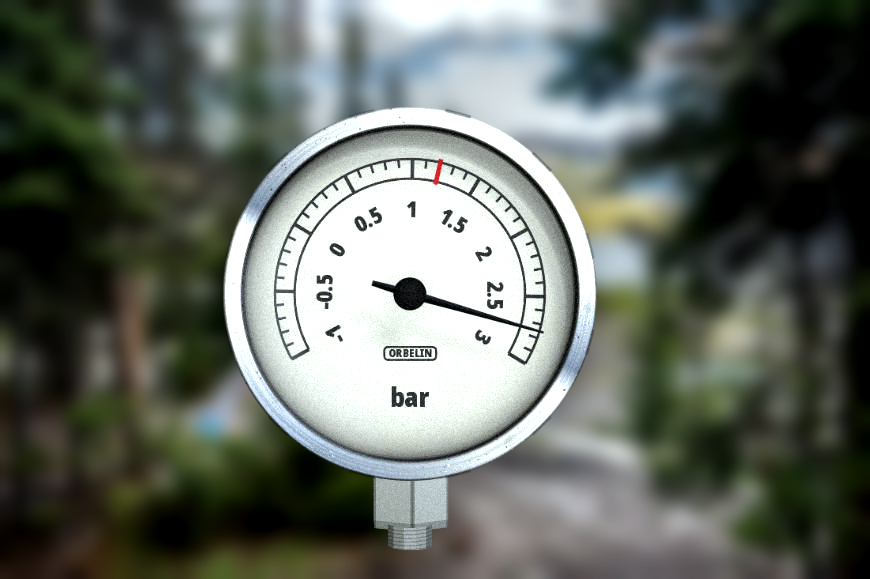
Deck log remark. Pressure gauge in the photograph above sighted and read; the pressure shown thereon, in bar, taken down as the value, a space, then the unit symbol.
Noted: 2.75 bar
